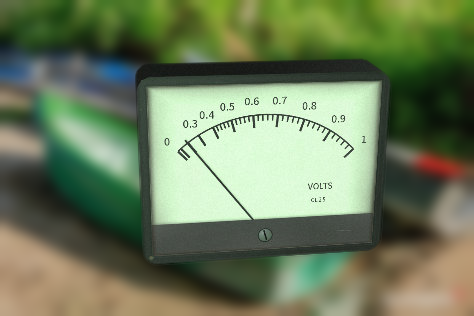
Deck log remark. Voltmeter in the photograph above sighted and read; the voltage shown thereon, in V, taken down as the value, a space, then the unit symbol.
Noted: 0.2 V
